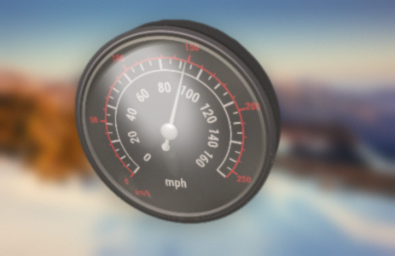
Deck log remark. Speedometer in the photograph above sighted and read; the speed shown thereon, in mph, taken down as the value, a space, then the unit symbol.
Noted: 92.5 mph
